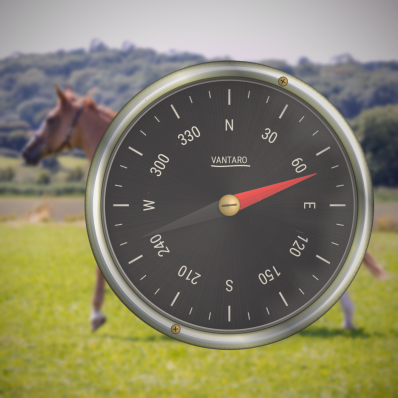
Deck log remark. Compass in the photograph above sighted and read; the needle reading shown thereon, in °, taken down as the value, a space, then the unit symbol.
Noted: 70 °
